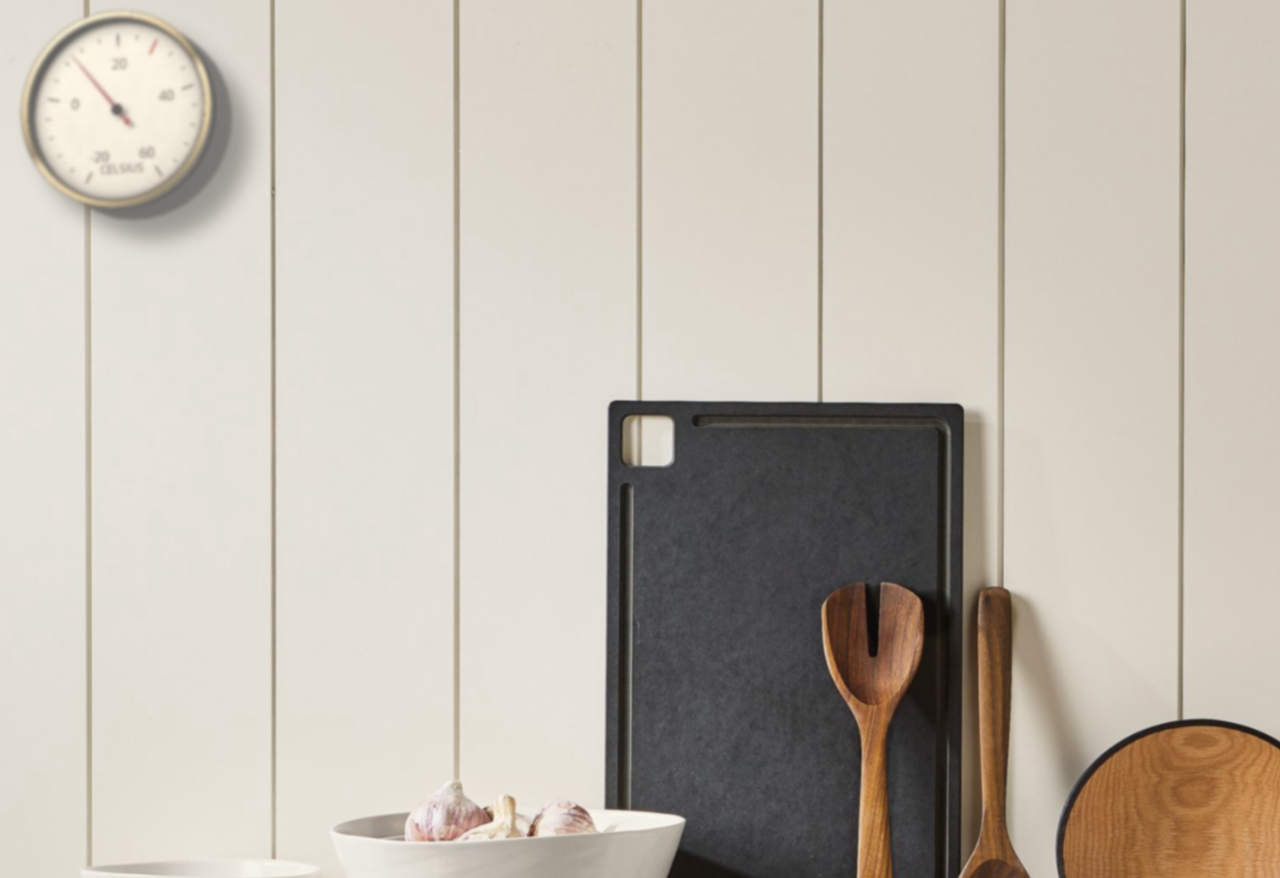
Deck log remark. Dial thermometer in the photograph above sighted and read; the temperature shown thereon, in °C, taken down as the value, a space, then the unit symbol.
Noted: 10 °C
